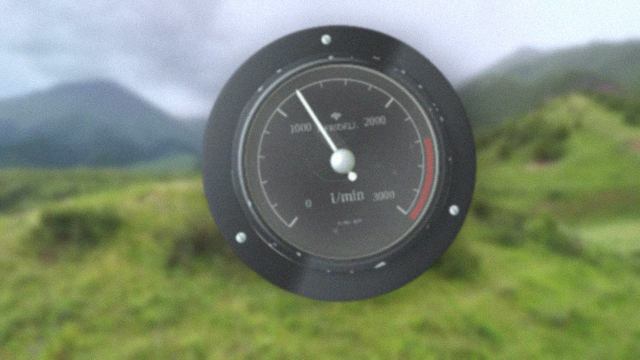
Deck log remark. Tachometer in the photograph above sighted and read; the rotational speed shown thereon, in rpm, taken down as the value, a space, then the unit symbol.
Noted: 1200 rpm
